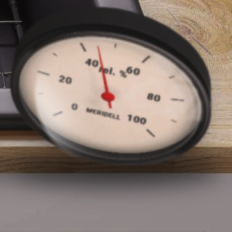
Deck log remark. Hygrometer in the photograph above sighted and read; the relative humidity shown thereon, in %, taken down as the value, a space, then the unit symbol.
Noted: 45 %
